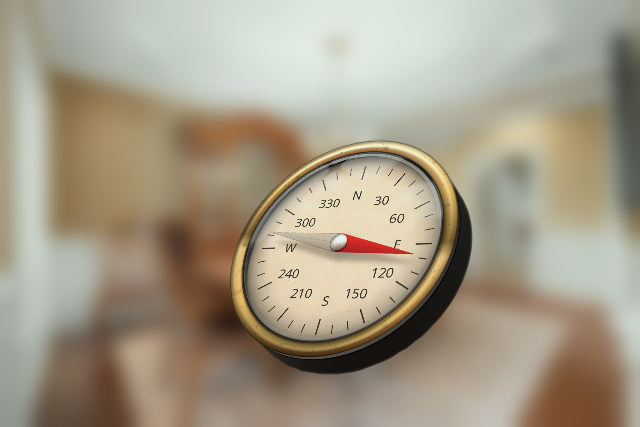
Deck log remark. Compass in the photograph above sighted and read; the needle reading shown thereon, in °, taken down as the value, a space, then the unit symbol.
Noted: 100 °
